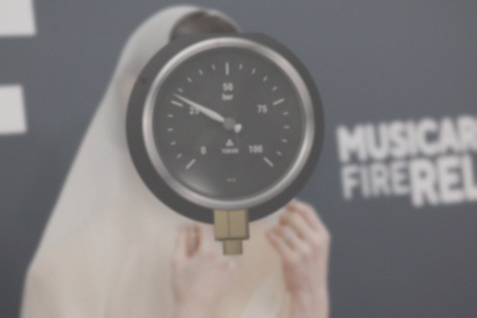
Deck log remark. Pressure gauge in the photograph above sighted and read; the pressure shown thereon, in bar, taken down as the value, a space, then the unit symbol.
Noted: 27.5 bar
